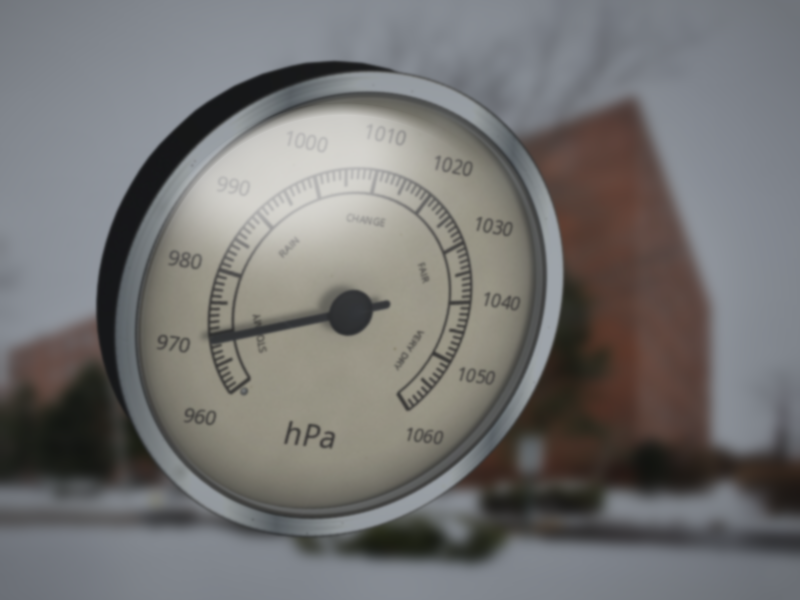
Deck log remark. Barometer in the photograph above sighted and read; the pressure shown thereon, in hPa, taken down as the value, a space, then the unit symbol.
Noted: 970 hPa
